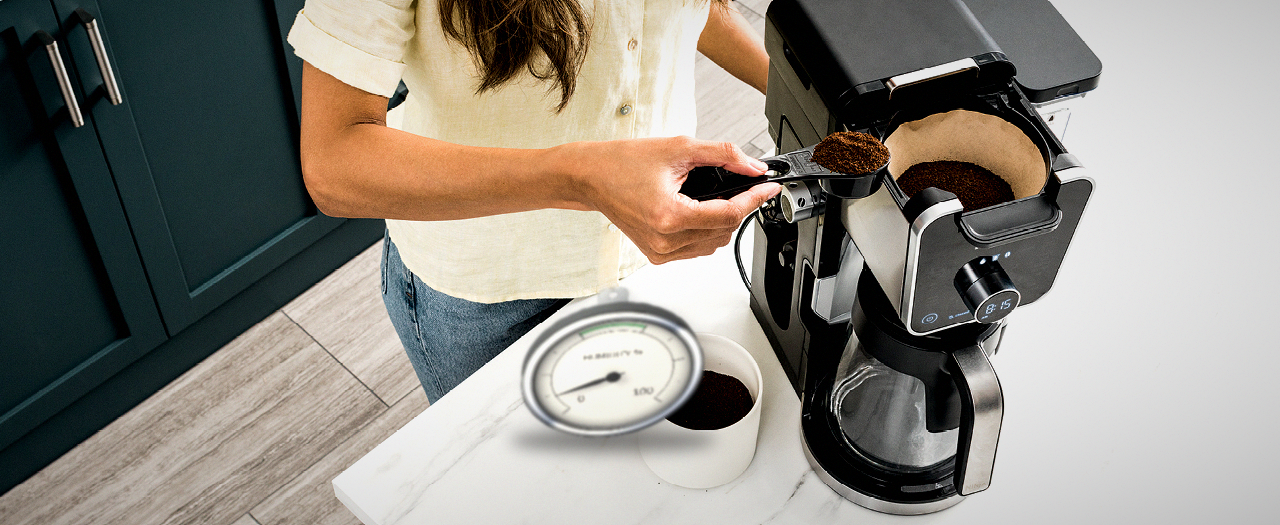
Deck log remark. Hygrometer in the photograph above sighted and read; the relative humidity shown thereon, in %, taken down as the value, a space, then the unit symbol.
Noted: 10 %
